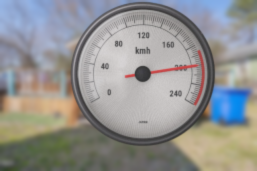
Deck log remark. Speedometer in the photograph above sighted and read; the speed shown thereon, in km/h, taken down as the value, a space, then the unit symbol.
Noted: 200 km/h
